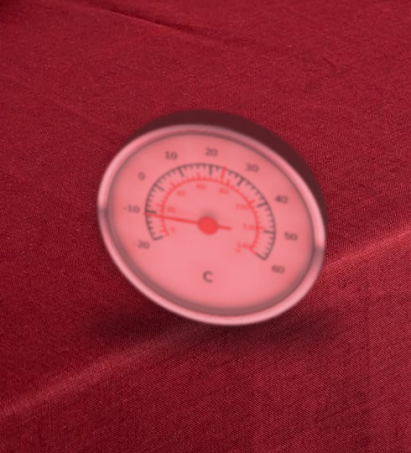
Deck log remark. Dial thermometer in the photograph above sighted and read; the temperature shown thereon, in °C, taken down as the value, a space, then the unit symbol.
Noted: -10 °C
